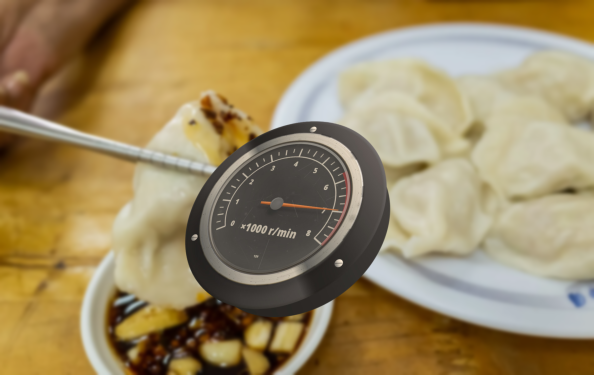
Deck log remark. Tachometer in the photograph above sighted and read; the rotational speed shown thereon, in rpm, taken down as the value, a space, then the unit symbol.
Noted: 7000 rpm
